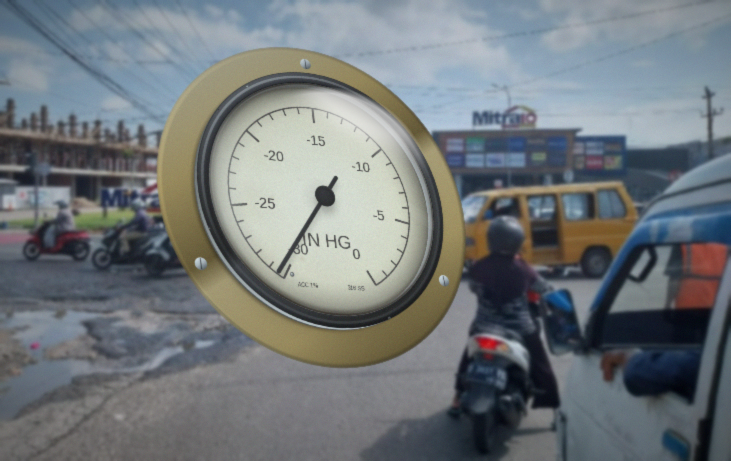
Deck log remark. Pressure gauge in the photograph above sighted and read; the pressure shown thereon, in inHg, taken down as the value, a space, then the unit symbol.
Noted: -29.5 inHg
